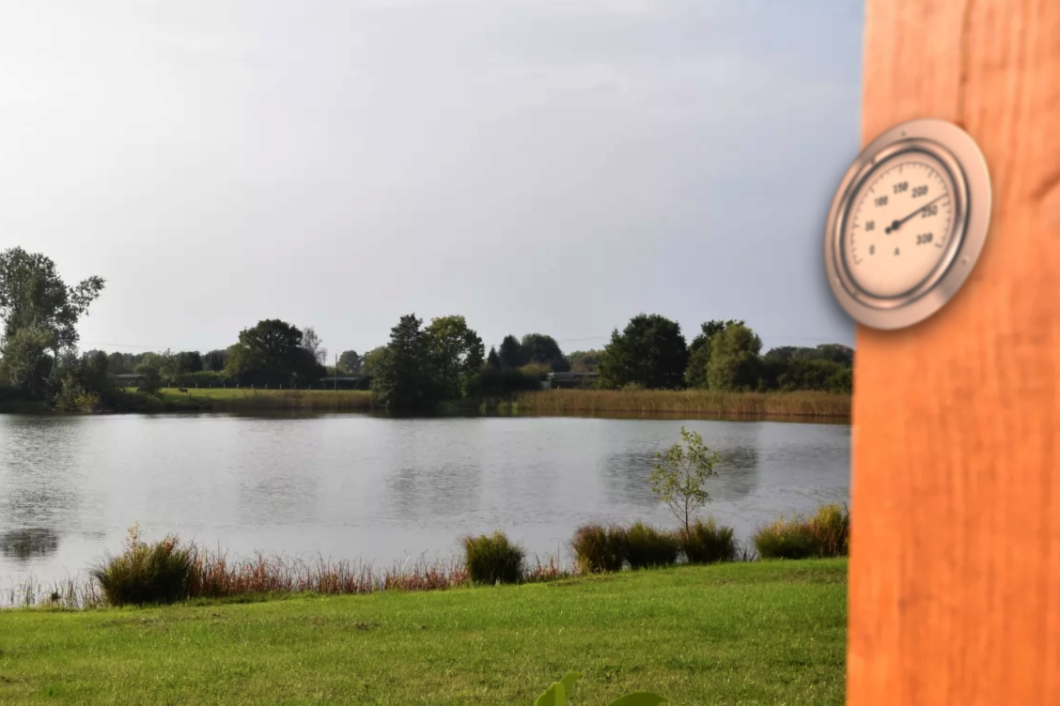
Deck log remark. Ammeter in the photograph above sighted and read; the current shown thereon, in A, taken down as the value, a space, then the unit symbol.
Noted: 240 A
